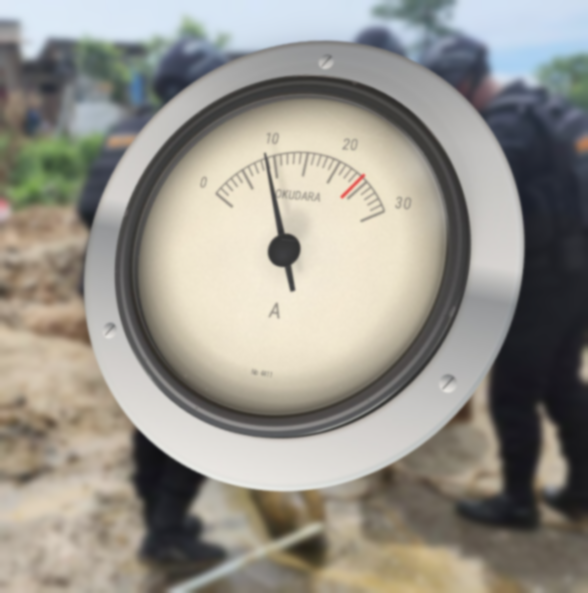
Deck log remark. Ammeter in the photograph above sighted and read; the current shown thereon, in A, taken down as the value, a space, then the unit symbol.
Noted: 9 A
